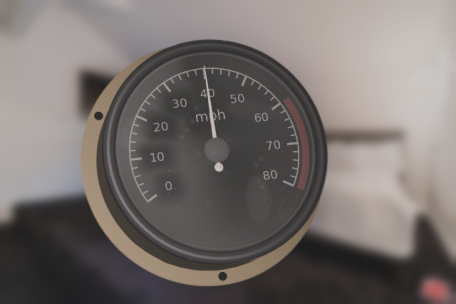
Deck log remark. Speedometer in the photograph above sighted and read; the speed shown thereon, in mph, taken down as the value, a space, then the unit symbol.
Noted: 40 mph
